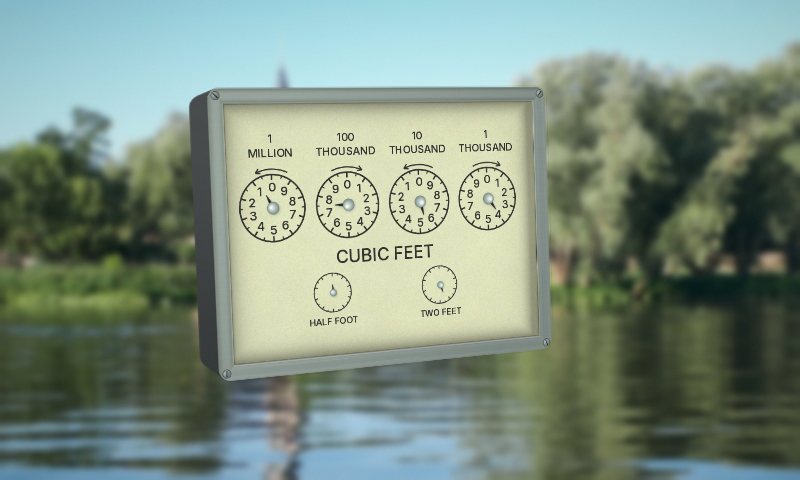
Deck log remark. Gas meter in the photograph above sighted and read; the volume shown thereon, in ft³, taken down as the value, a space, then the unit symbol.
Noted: 75400 ft³
